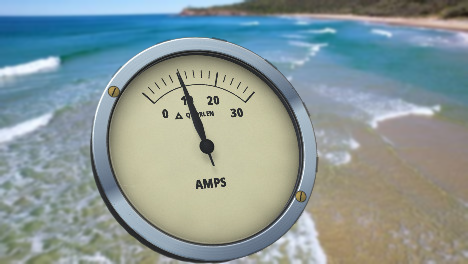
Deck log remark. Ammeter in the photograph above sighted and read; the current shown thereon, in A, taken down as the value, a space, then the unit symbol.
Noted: 10 A
